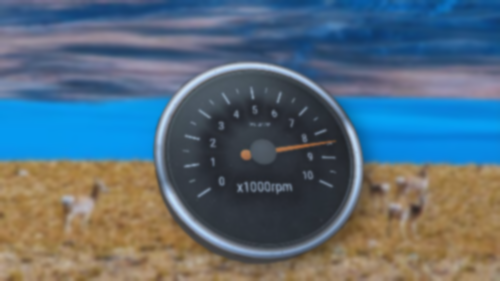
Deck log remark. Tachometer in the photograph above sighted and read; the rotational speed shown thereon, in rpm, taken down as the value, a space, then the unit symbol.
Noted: 8500 rpm
